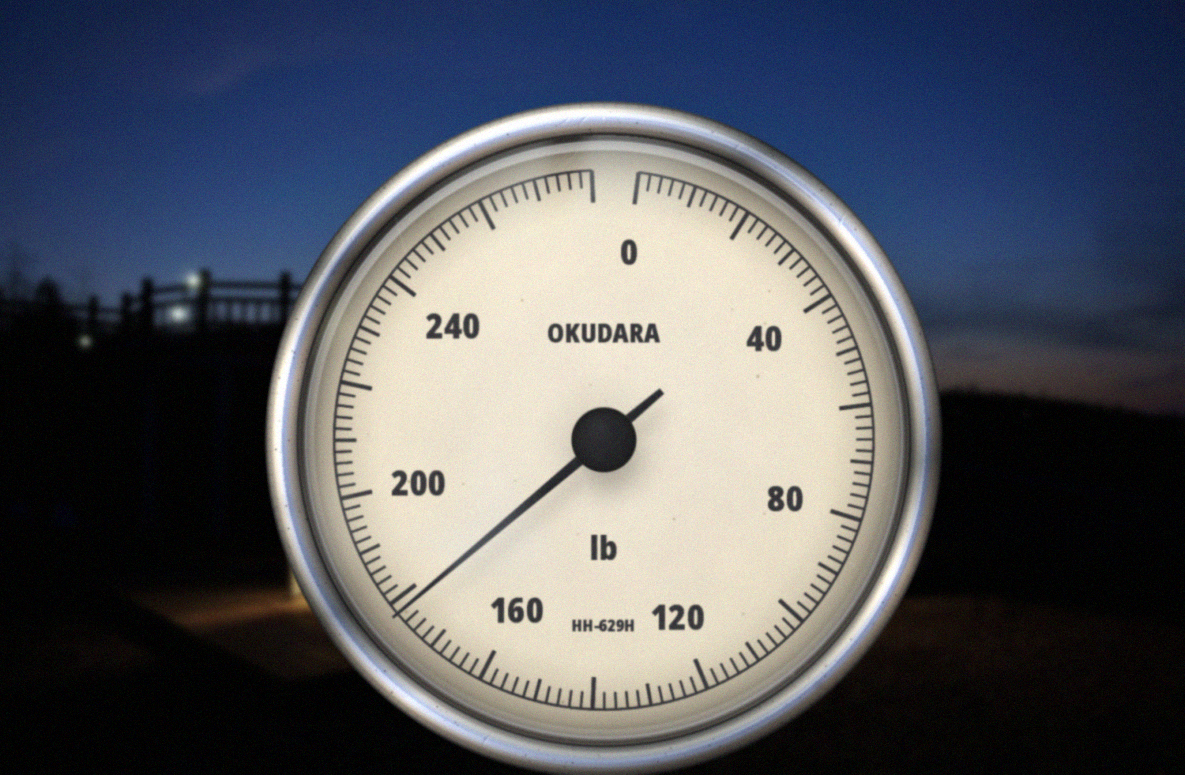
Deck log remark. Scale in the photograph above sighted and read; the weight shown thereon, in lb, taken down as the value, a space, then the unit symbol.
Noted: 178 lb
